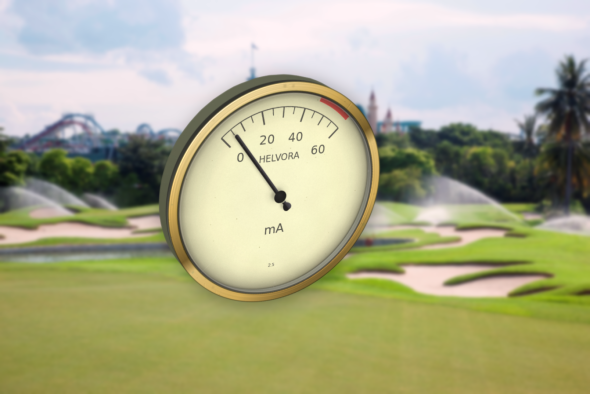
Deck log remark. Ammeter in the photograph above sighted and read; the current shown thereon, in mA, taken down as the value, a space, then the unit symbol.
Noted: 5 mA
